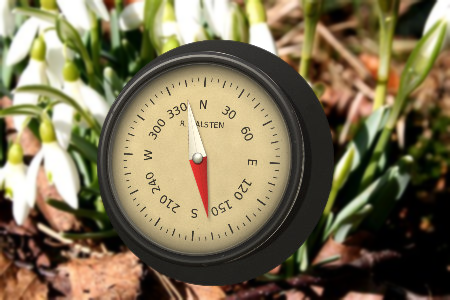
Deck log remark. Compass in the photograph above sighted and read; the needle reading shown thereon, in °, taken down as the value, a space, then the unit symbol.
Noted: 165 °
